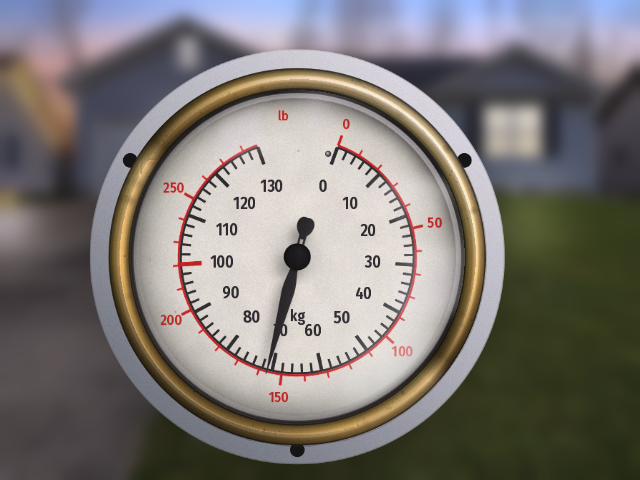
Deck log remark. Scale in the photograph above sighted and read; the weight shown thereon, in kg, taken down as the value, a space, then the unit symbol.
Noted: 71 kg
